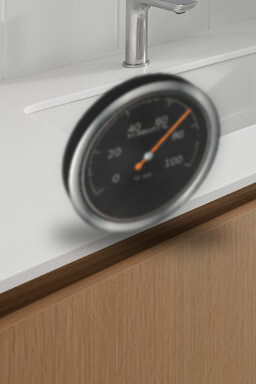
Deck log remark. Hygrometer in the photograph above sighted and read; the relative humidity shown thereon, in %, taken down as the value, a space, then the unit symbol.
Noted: 70 %
